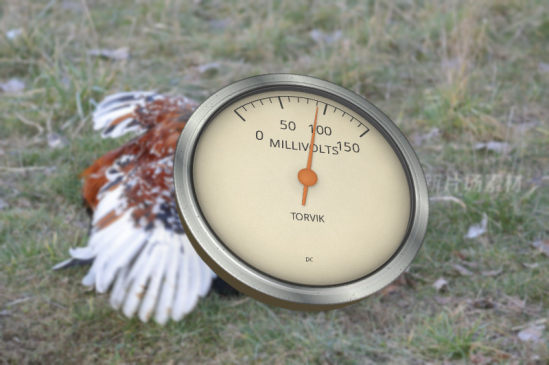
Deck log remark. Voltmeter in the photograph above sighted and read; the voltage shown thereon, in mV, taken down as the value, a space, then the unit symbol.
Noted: 90 mV
